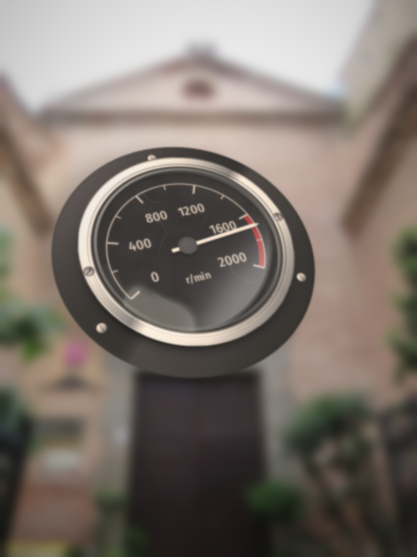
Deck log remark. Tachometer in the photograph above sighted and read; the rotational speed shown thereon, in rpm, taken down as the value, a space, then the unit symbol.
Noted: 1700 rpm
